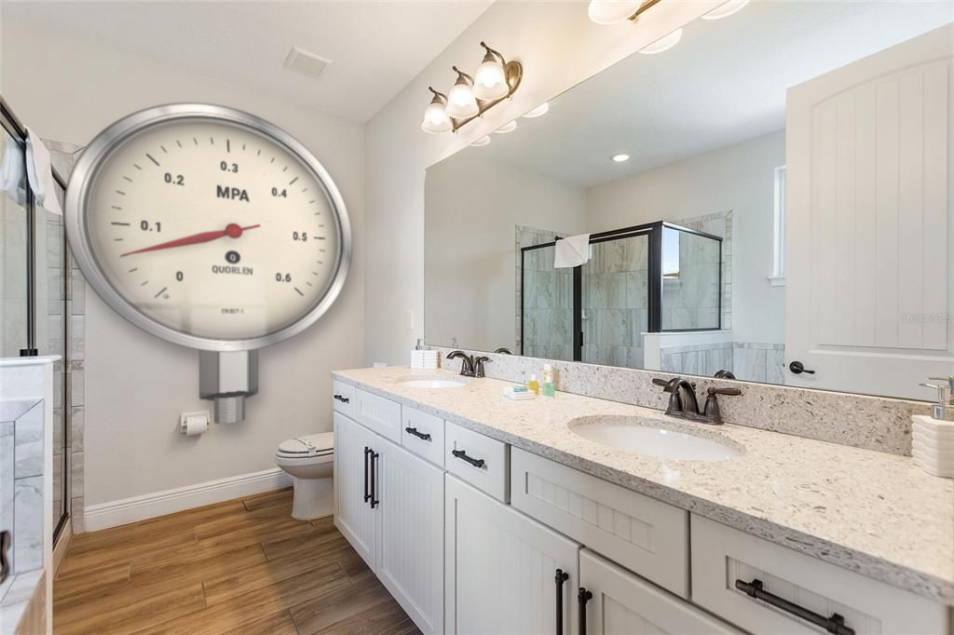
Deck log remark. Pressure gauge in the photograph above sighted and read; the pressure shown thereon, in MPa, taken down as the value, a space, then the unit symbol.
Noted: 0.06 MPa
